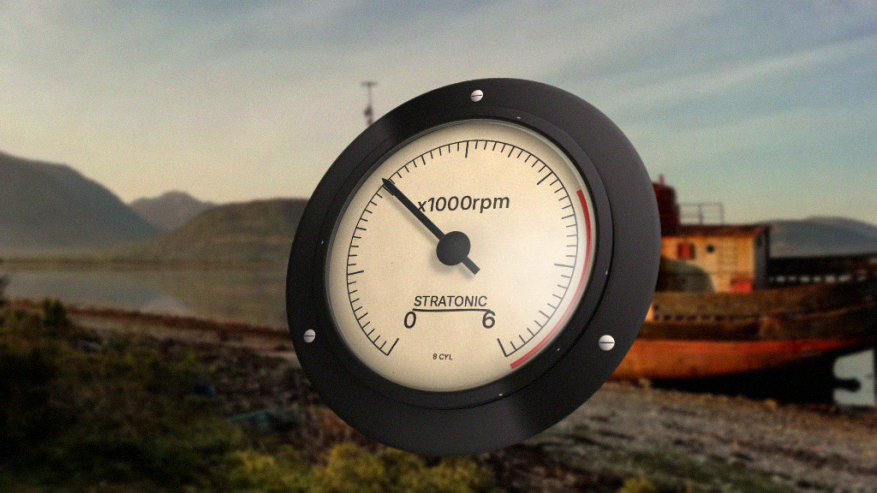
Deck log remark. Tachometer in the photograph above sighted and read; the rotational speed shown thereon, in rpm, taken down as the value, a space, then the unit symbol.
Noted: 2050 rpm
